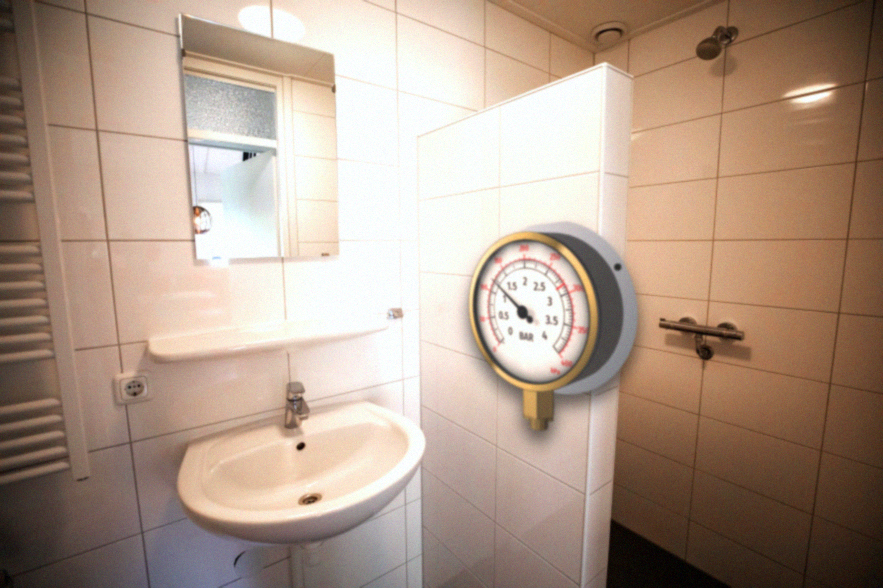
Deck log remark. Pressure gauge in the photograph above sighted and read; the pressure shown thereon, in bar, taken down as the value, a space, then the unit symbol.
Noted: 1.25 bar
